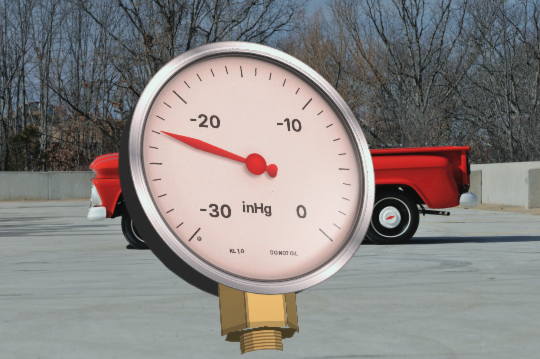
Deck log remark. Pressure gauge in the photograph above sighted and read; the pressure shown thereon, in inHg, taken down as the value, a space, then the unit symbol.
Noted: -23 inHg
